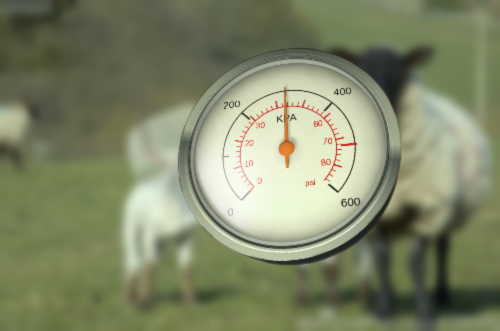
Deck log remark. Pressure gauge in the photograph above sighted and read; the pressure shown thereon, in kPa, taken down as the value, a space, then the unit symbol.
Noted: 300 kPa
